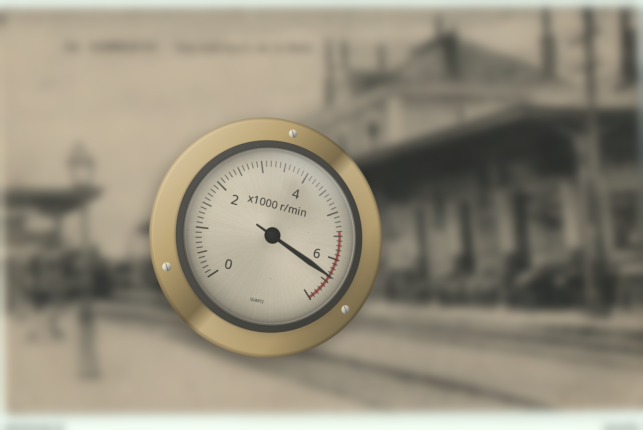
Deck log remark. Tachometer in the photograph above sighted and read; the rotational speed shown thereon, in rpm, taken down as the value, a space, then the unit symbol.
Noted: 6400 rpm
